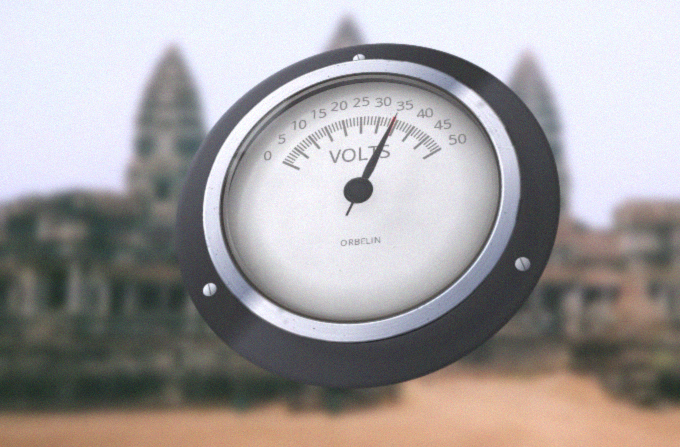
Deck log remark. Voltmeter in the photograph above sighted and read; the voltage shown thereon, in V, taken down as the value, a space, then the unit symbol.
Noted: 35 V
